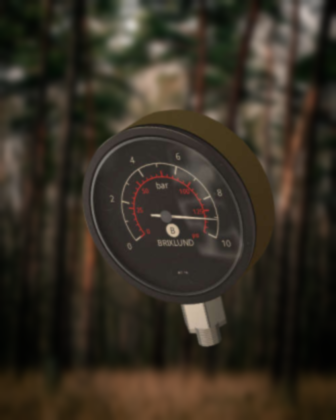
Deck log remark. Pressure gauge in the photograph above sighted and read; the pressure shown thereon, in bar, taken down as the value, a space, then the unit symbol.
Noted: 9 bar
